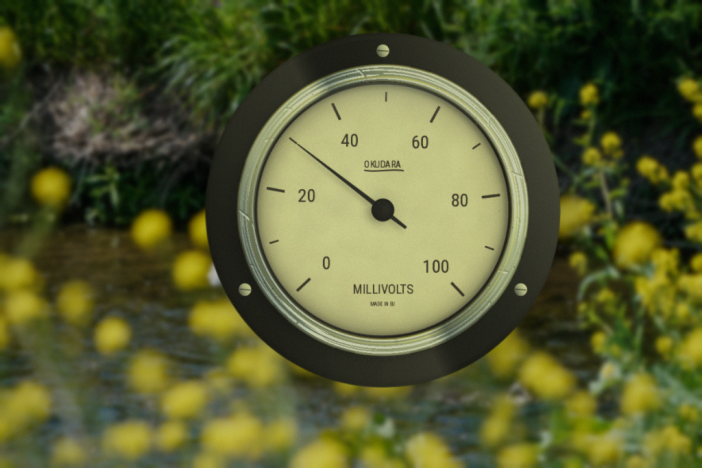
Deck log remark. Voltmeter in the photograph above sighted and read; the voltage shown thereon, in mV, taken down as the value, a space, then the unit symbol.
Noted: 30 mV
